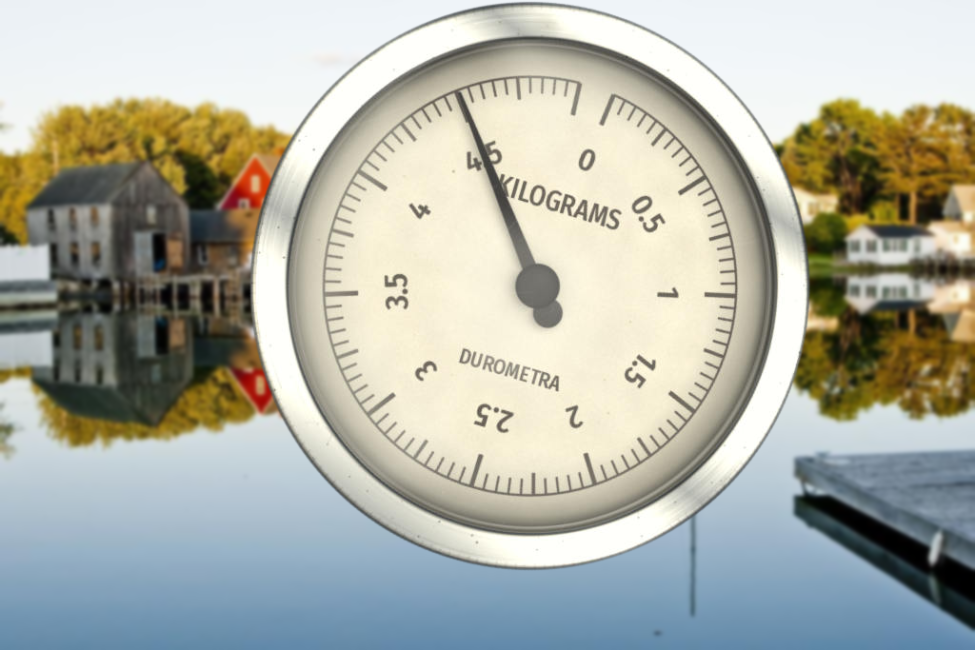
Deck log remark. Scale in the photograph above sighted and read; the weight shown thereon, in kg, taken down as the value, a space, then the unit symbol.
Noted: 4.5 kg
